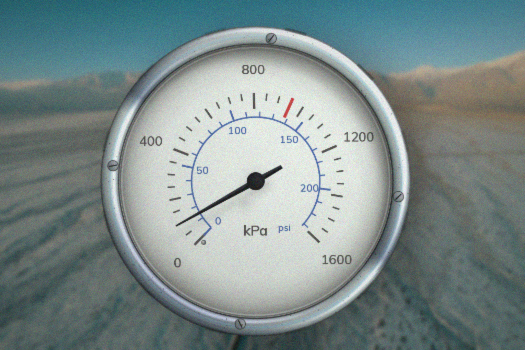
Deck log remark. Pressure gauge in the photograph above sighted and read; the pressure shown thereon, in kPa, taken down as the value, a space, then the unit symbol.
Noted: 100 kPa
